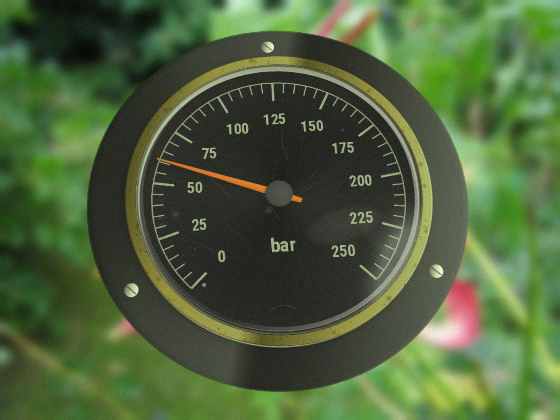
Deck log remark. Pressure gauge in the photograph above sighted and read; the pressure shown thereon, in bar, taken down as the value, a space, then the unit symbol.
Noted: 60 bar
